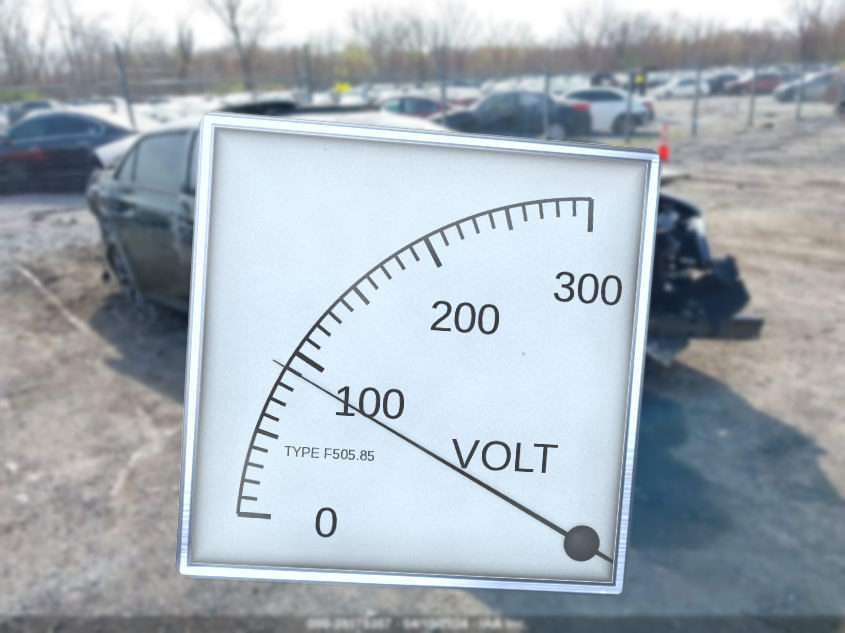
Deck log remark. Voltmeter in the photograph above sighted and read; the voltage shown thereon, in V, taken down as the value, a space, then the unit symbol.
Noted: 90 V
